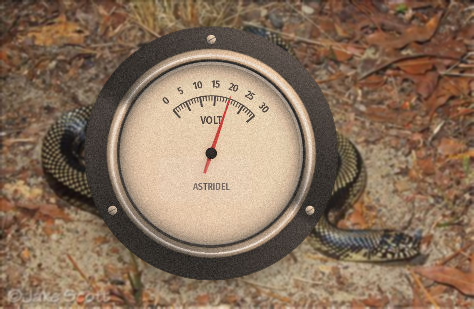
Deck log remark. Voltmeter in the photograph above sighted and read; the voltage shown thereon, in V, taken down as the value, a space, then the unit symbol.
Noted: 20 V
